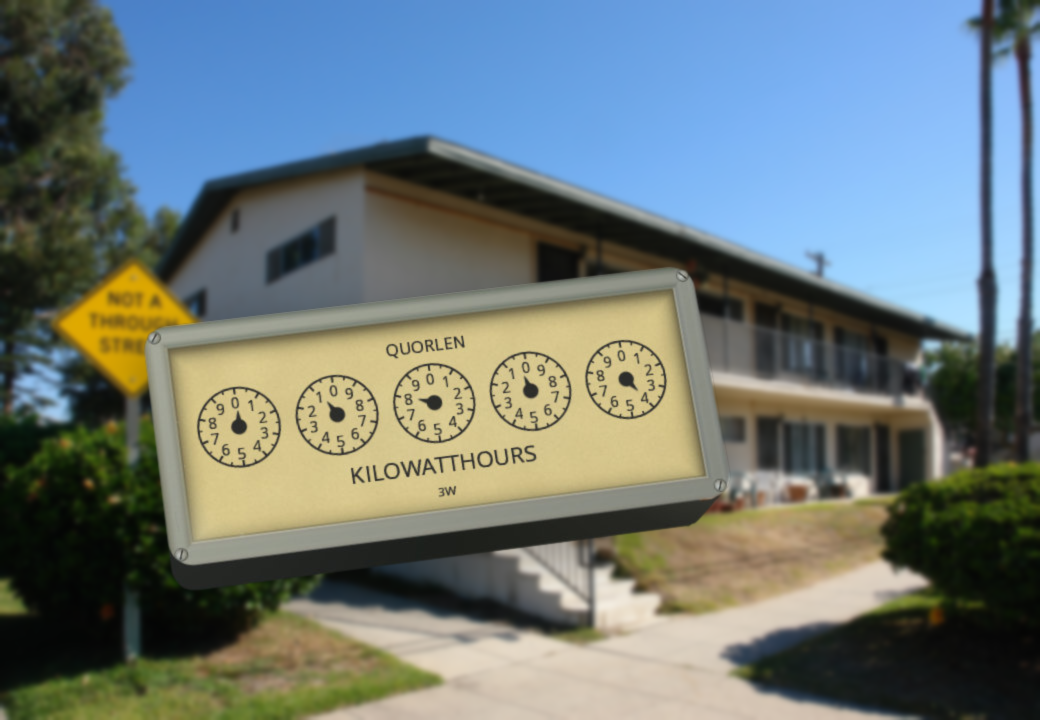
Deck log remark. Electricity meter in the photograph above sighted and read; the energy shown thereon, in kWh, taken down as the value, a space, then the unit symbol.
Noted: 804 kWh
